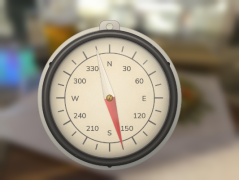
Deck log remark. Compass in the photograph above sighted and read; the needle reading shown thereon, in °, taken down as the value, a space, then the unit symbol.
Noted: 165 °
